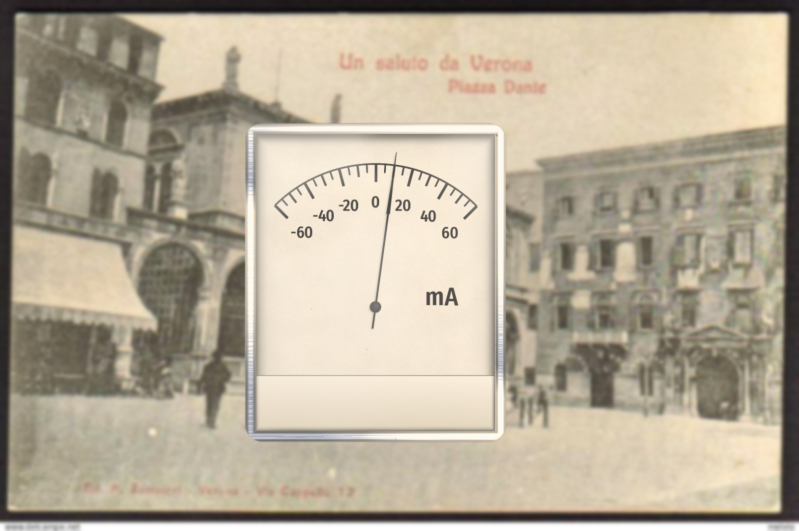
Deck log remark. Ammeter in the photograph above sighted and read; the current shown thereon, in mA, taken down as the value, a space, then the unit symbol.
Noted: 10 mA
